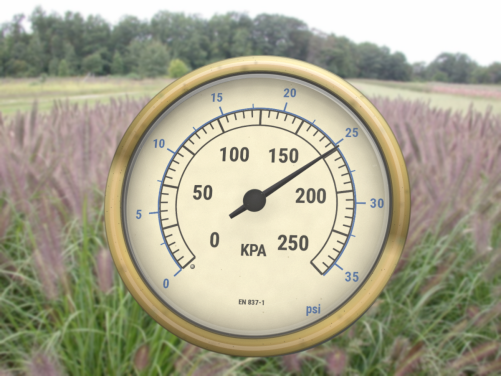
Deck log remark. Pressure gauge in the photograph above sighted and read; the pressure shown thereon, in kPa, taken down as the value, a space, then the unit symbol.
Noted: 175 kPa
